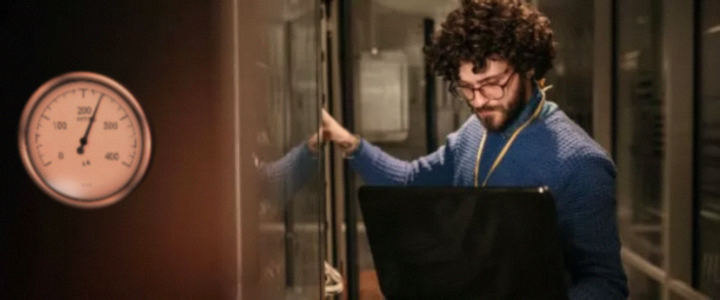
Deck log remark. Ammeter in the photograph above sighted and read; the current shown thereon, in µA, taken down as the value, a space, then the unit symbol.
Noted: 240 µA
